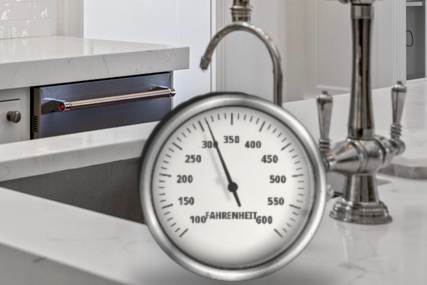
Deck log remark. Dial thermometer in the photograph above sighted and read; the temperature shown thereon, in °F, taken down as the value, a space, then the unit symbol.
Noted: 310 °F
